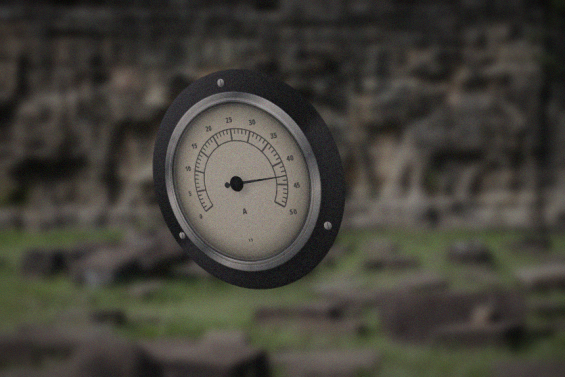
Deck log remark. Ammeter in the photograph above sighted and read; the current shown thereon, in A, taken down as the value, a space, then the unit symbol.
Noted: 43 A
